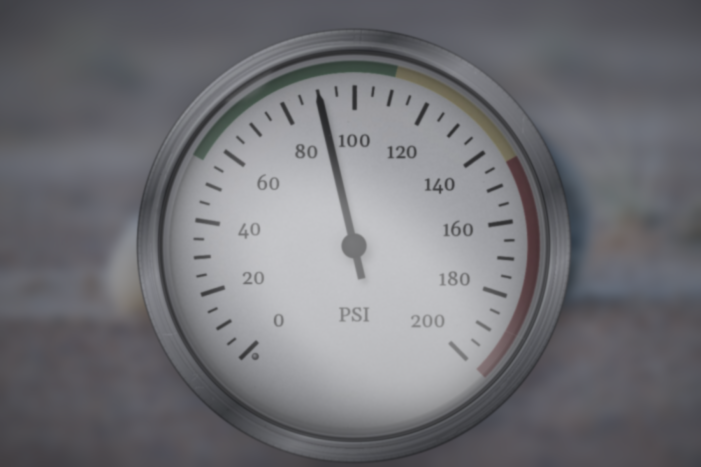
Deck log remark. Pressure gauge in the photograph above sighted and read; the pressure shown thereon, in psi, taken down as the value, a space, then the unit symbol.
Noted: 90 psi
